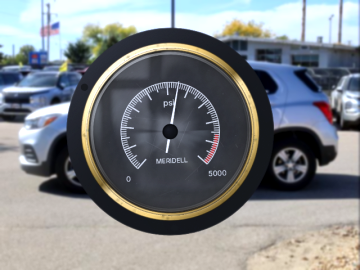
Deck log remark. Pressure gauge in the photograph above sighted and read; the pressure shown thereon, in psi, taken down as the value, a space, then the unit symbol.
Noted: 2750 psi
